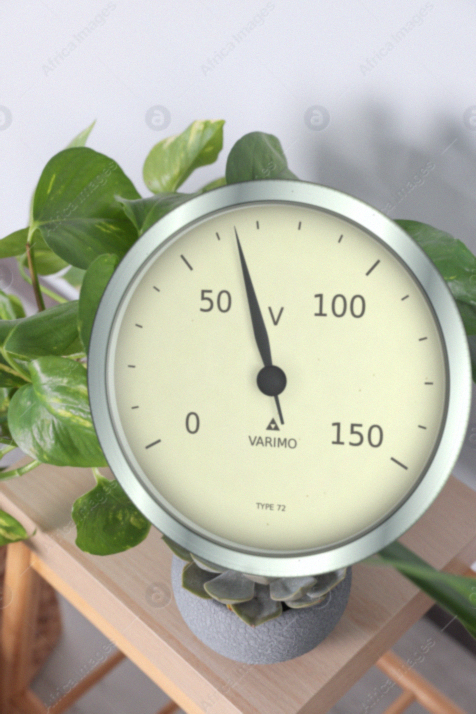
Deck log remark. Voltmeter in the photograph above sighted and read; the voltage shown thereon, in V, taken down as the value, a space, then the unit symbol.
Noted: 65 V
